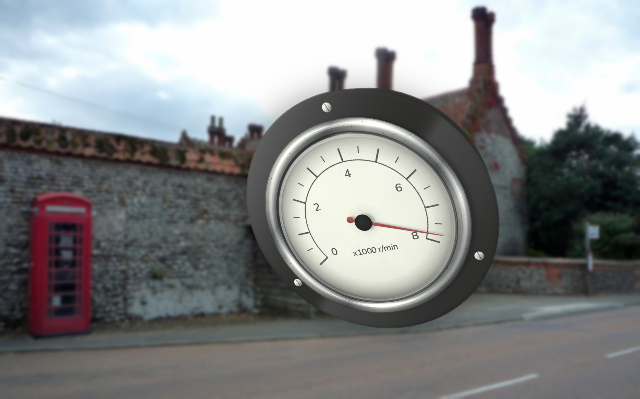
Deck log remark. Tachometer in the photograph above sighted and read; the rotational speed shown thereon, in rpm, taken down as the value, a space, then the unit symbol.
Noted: 7750 rpm
